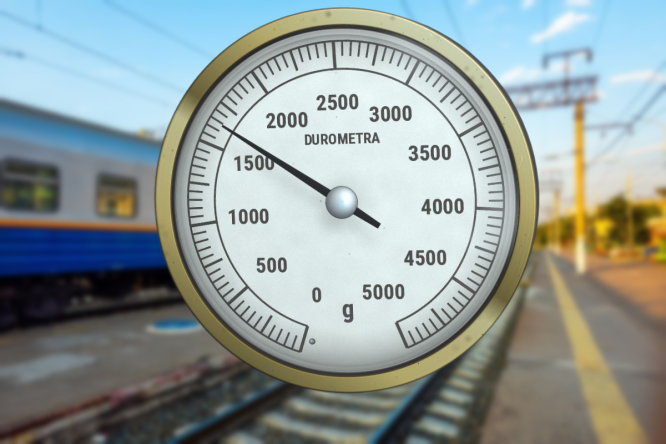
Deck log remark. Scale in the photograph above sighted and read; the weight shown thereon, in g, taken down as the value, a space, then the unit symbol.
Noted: 1650 g
